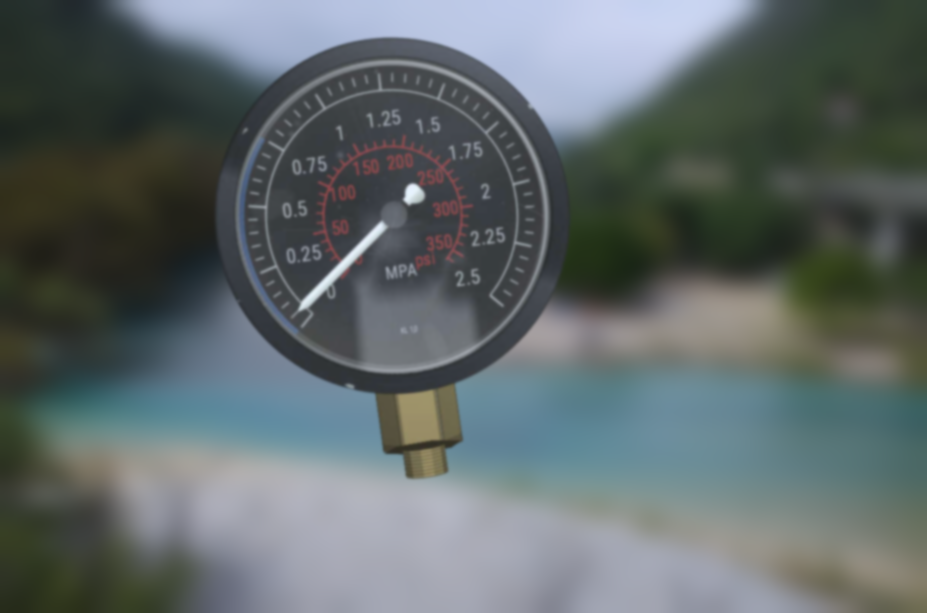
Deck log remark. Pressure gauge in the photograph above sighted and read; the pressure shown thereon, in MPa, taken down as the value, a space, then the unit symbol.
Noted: 0.05 MPa
